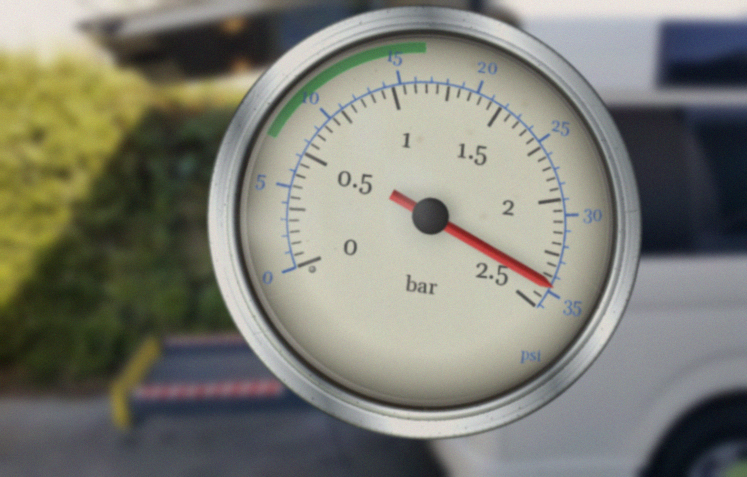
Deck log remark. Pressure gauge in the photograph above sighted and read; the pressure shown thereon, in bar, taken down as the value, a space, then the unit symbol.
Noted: 2.4 bar
